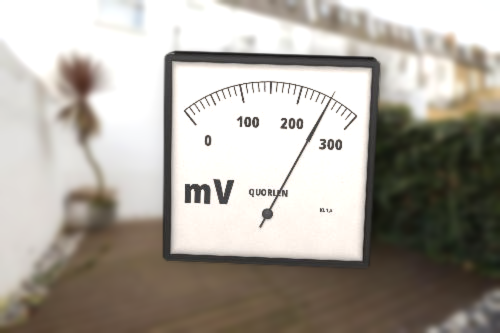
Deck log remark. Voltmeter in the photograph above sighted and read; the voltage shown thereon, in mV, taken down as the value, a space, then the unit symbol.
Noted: 250 mV
